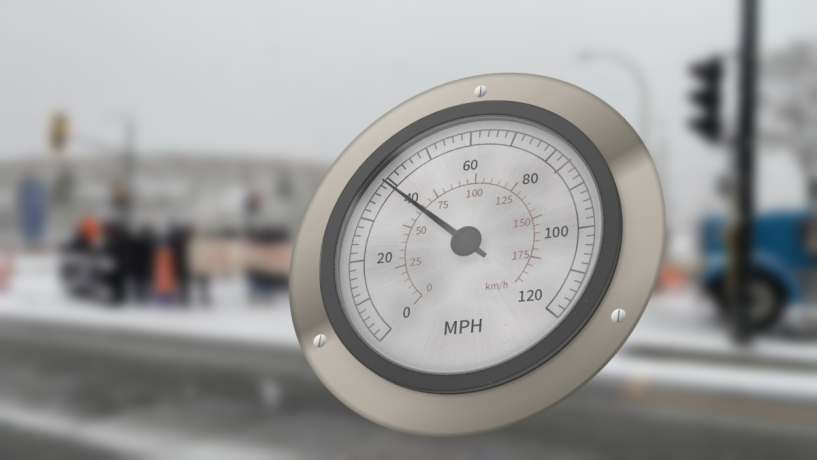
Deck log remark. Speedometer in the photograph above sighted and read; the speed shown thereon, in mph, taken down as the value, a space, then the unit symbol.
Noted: 39 mph
